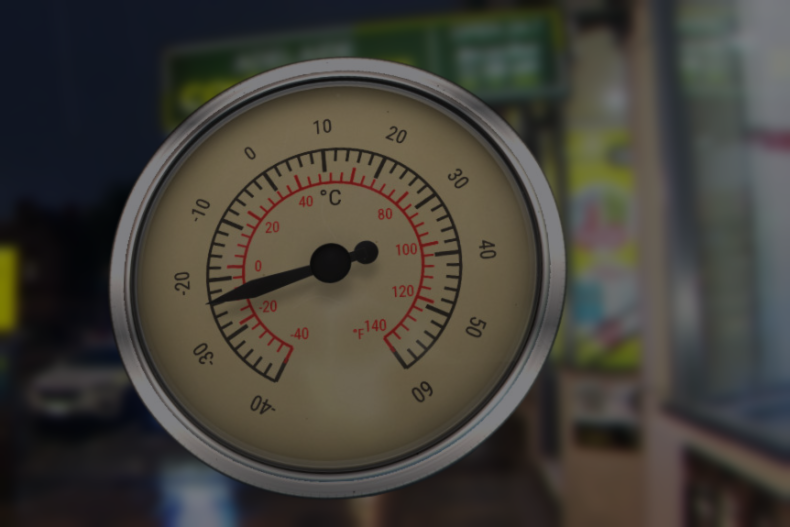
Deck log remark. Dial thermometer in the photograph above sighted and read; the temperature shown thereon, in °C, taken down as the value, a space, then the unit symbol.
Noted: -24 °C
